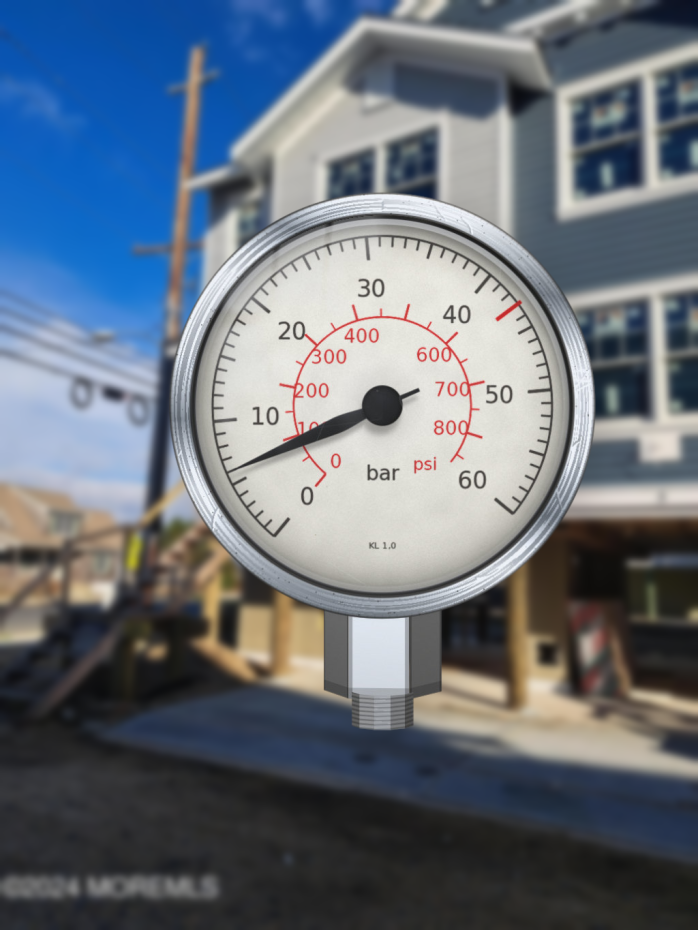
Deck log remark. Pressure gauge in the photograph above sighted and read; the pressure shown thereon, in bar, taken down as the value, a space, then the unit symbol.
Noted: 6 bar
